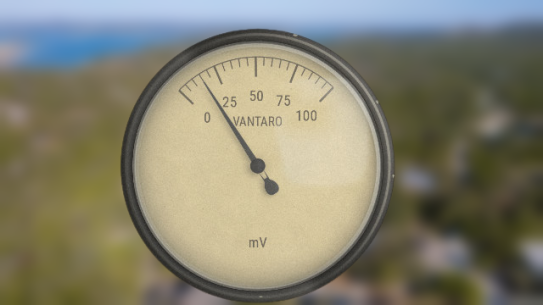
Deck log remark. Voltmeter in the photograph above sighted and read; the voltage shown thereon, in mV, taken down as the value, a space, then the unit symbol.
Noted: 15 mV
